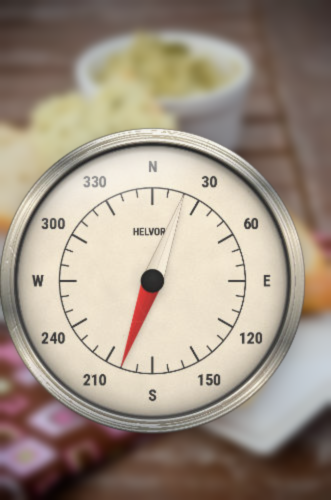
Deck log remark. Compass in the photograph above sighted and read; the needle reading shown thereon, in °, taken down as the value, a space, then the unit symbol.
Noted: 200 °
